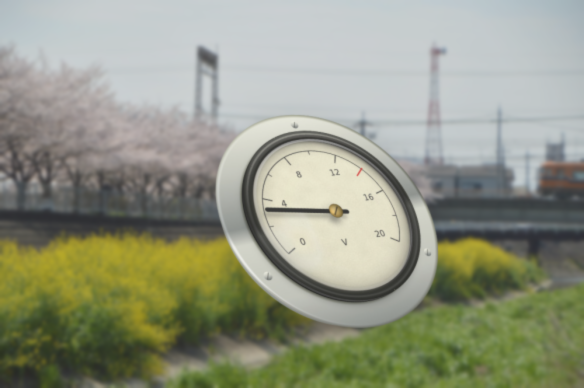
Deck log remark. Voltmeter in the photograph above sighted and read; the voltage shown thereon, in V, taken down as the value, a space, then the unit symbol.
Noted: 3 V
